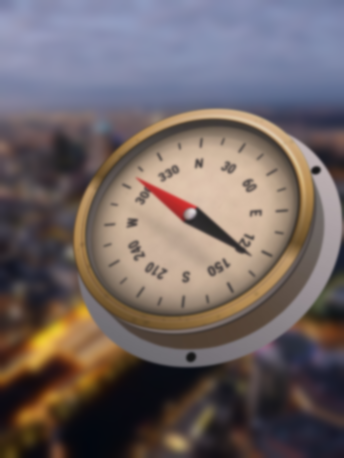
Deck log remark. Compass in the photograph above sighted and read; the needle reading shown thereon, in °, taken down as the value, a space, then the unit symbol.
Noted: 307.5 °
